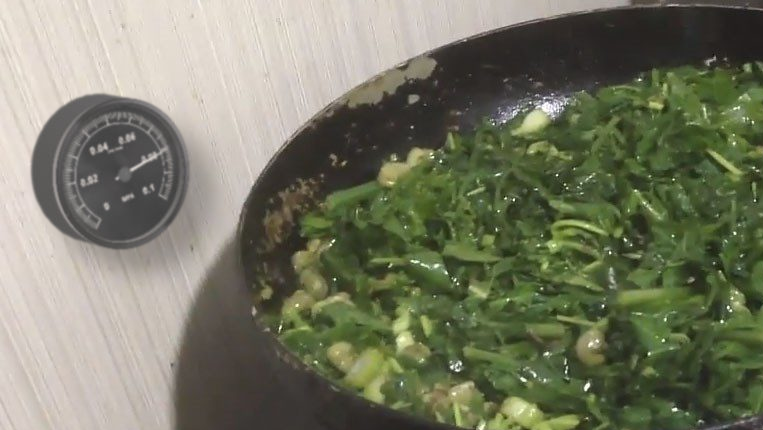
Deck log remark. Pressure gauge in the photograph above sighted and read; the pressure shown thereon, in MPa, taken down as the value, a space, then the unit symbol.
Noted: 0.08 MPa
